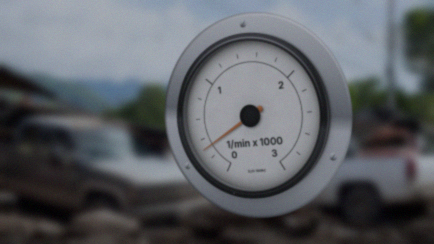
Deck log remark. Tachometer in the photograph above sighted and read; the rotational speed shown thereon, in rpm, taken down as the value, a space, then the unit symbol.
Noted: 300 rpm
